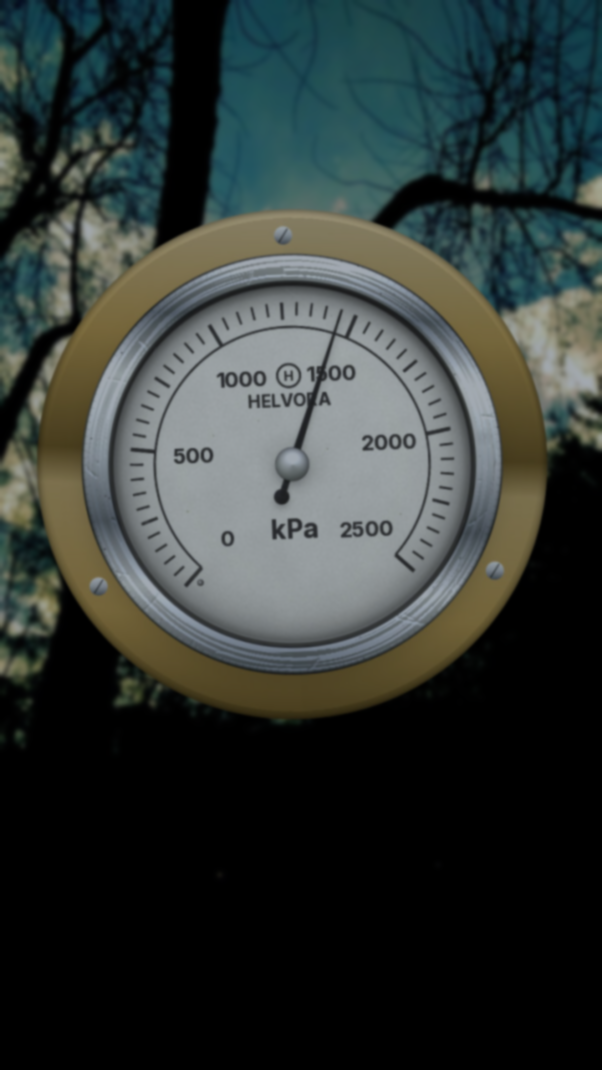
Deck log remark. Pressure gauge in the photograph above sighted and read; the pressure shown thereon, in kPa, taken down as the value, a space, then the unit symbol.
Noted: 1450 kPa
